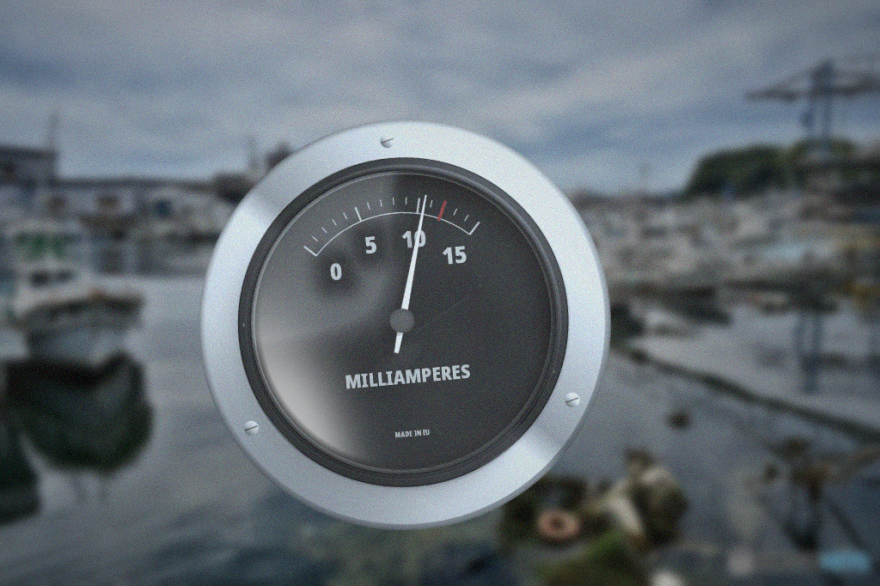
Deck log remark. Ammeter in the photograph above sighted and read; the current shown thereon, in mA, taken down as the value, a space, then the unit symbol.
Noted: 10.5 mA
